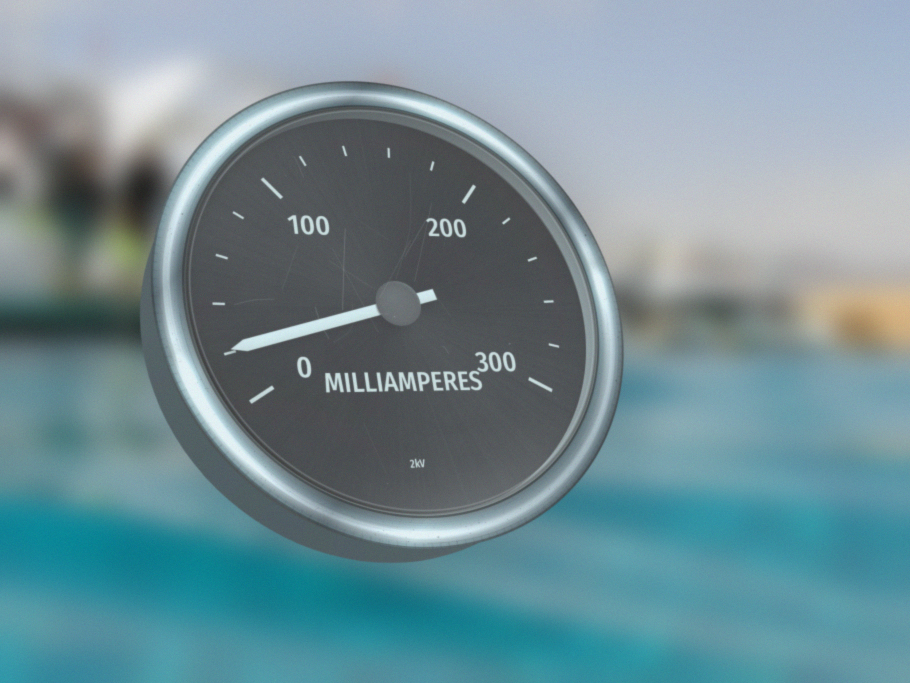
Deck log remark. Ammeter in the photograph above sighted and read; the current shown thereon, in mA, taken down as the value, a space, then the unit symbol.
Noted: 20 mA
